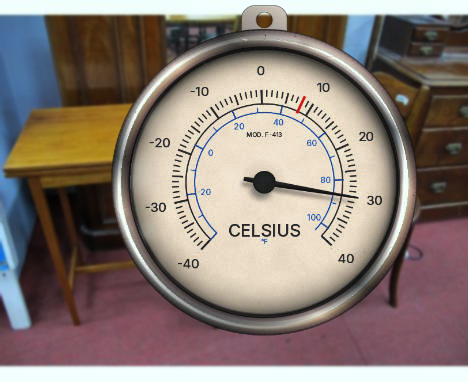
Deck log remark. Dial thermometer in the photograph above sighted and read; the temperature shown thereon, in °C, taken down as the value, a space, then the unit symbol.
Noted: 30 °C
